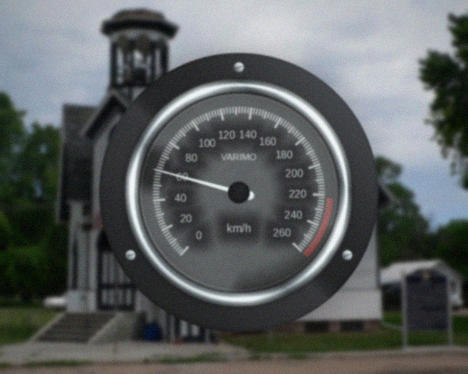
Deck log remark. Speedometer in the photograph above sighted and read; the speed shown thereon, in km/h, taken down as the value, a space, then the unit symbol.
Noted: 60 km/h
